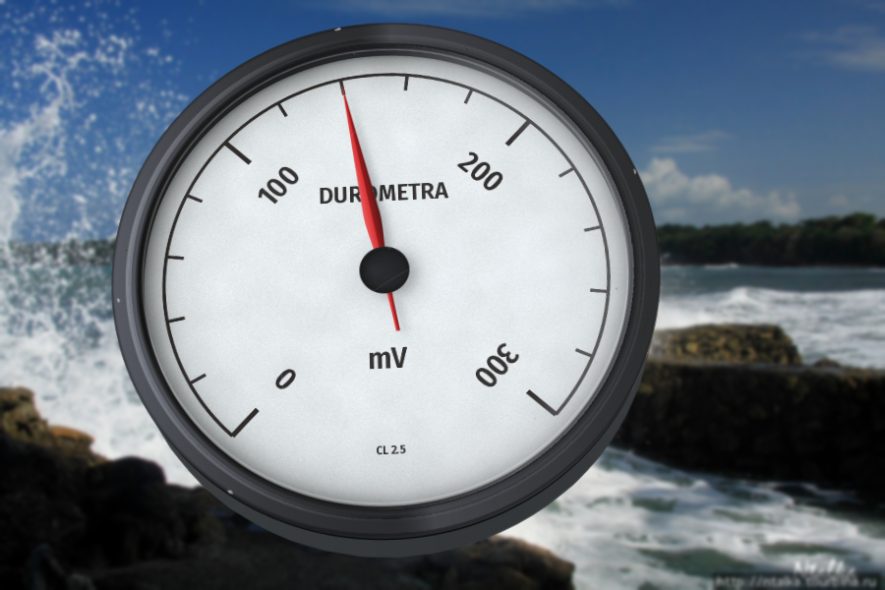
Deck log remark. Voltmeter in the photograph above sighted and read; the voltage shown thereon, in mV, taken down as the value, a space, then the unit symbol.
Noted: 140 mV
